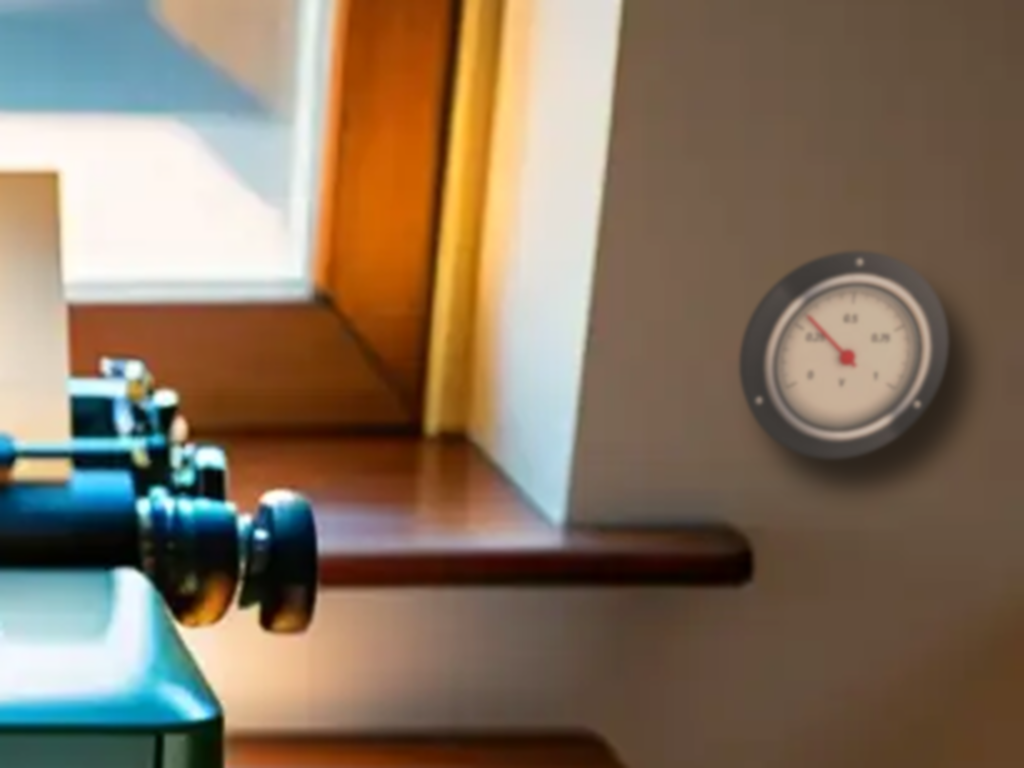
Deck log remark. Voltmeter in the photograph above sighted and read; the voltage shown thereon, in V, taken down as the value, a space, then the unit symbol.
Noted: 0.3 V
